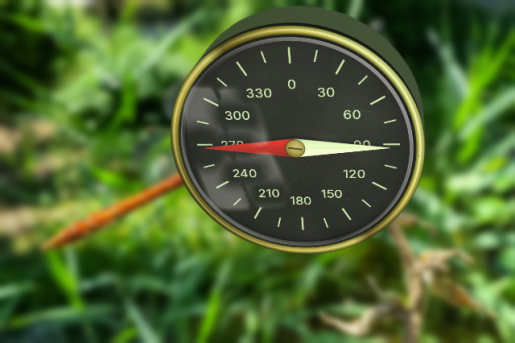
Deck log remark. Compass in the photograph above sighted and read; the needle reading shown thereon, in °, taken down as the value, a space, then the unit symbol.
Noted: 270 °
